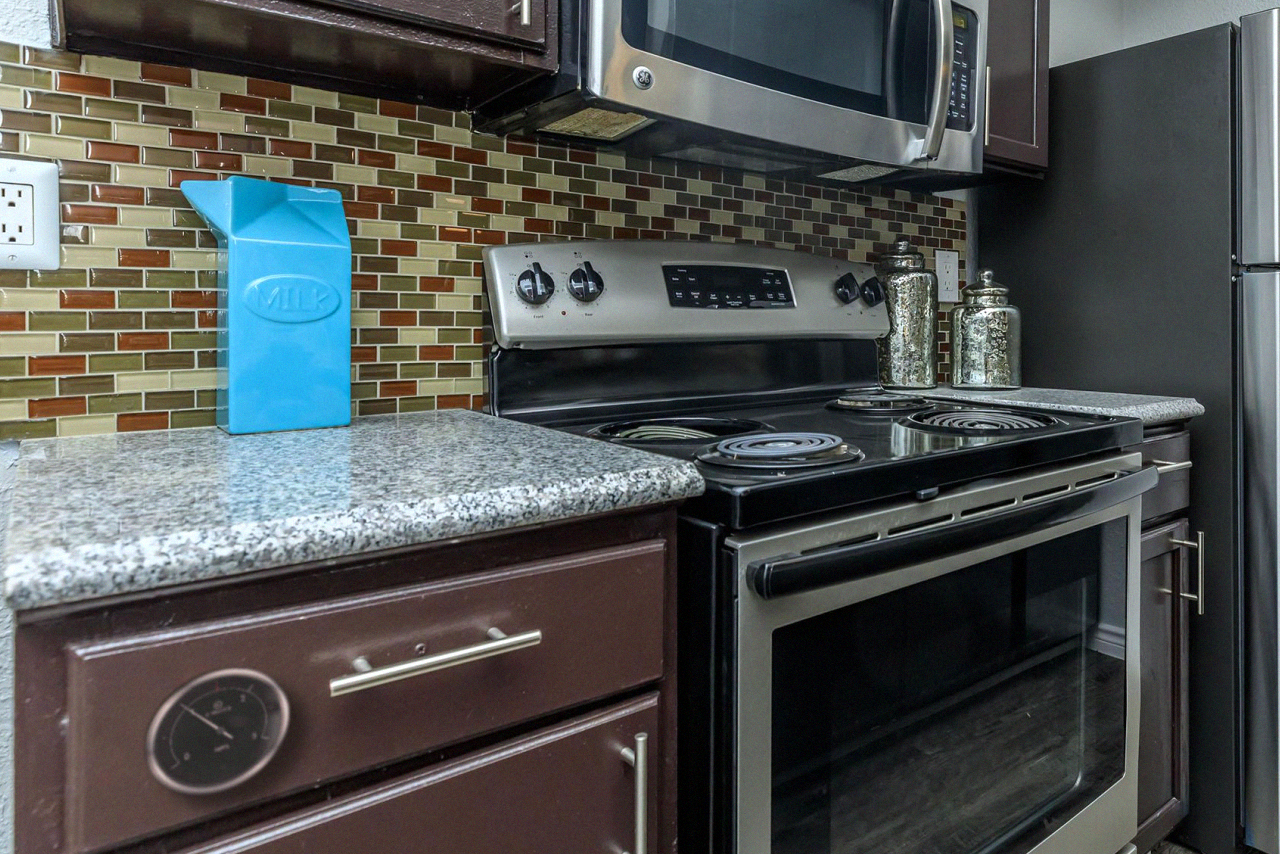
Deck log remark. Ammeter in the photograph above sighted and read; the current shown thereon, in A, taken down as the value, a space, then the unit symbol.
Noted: 1 A
